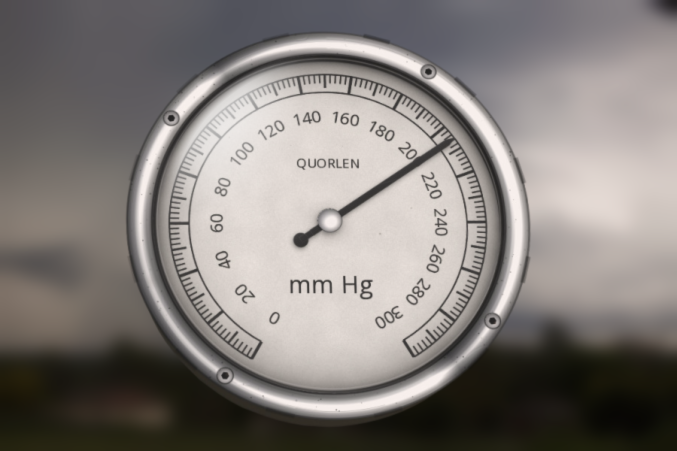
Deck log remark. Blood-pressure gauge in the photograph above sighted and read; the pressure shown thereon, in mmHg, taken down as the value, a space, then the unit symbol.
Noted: 206 mmHg
